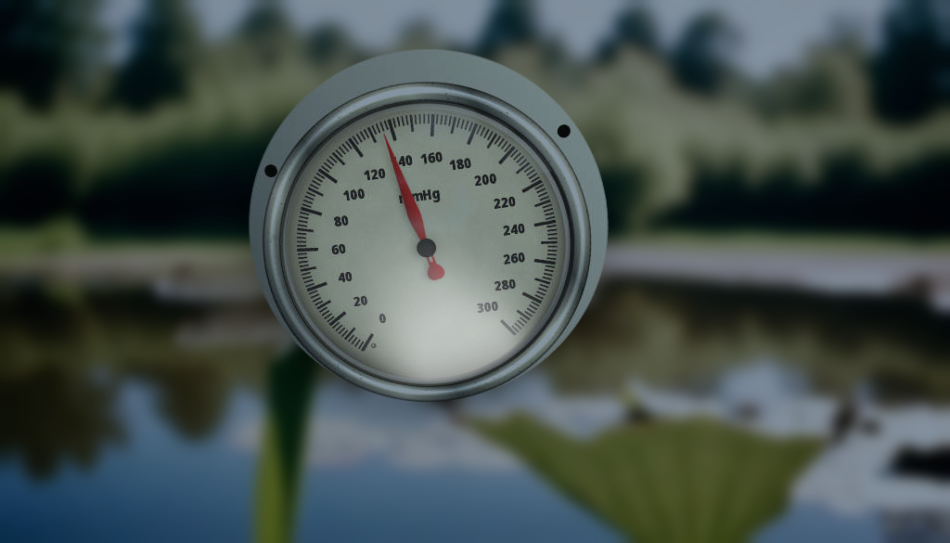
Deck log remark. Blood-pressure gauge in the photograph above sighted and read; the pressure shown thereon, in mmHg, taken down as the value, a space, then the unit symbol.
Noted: 136 mmHg
